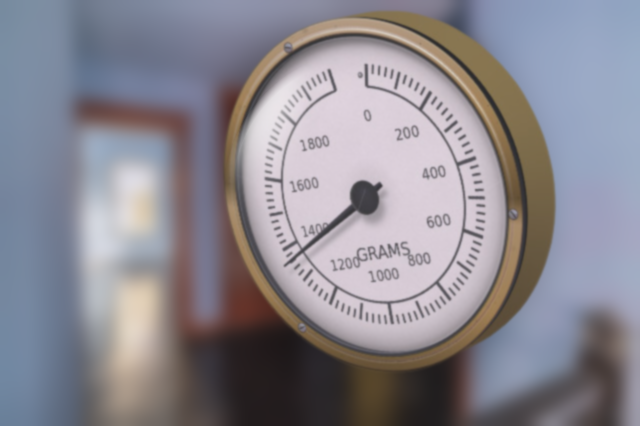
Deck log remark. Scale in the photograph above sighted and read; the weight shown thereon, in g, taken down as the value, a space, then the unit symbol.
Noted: 1360 g
